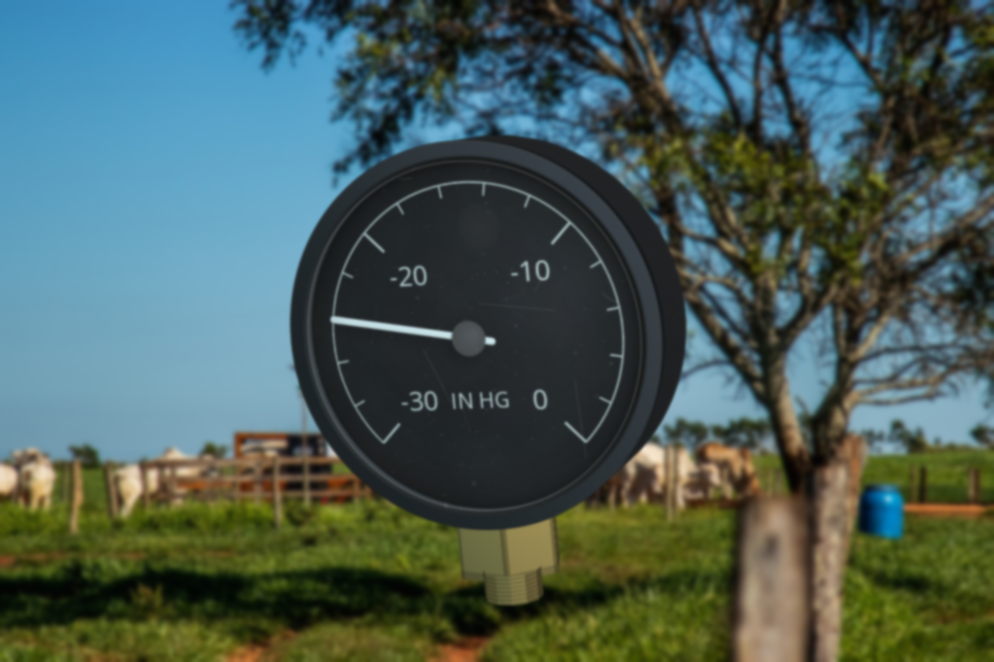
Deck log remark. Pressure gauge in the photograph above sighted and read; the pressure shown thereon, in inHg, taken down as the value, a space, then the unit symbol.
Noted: -24 inHg
